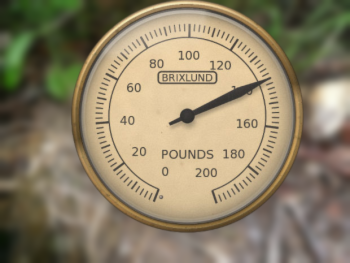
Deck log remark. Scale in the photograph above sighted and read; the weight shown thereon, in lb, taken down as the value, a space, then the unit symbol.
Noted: 140 lb
